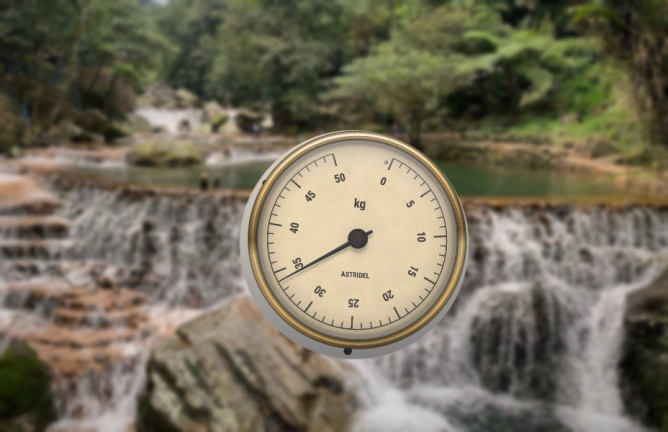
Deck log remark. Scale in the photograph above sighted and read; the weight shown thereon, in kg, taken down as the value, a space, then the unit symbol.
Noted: 34 kg
